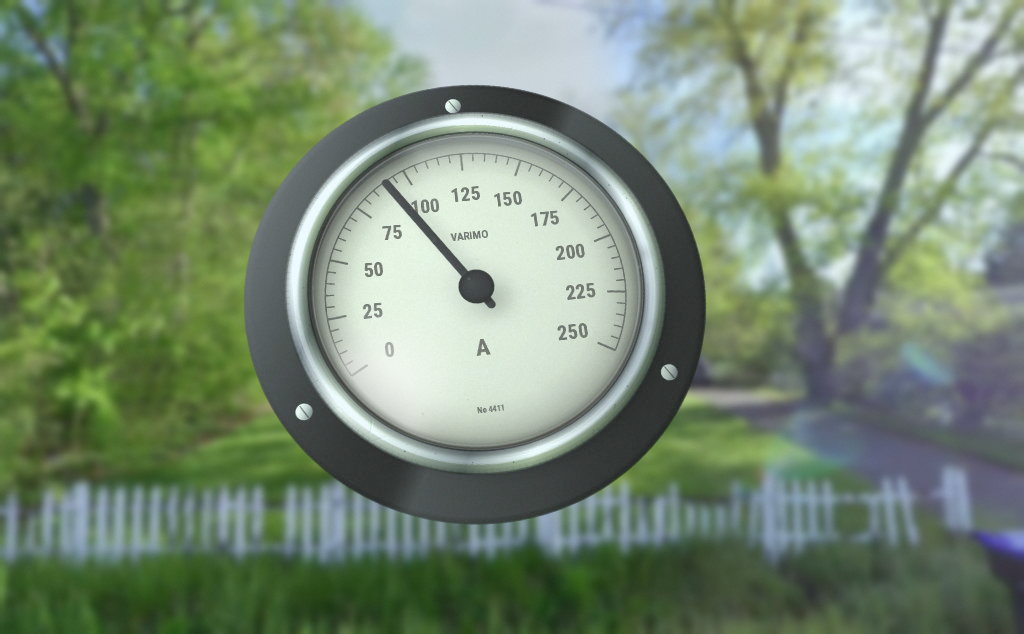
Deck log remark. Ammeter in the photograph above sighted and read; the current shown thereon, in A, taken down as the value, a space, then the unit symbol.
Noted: 90 A
